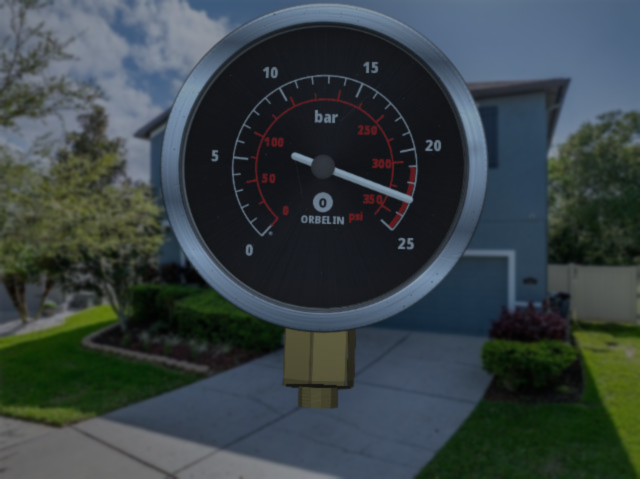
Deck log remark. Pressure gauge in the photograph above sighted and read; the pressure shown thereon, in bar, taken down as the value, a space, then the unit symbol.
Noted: 23 bar
